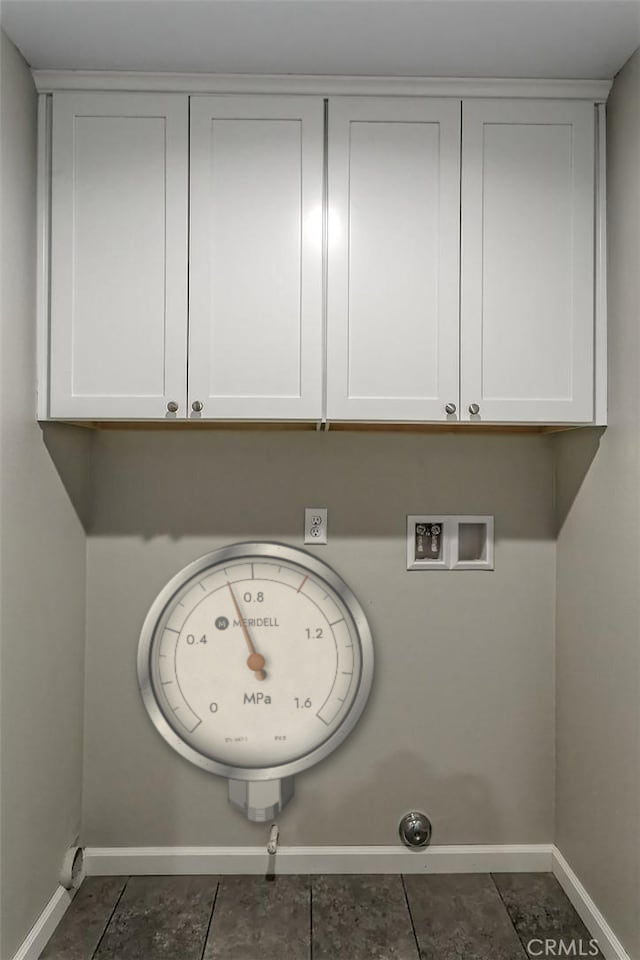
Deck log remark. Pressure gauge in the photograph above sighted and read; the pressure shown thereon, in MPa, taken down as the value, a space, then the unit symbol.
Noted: 0.7 MPa
